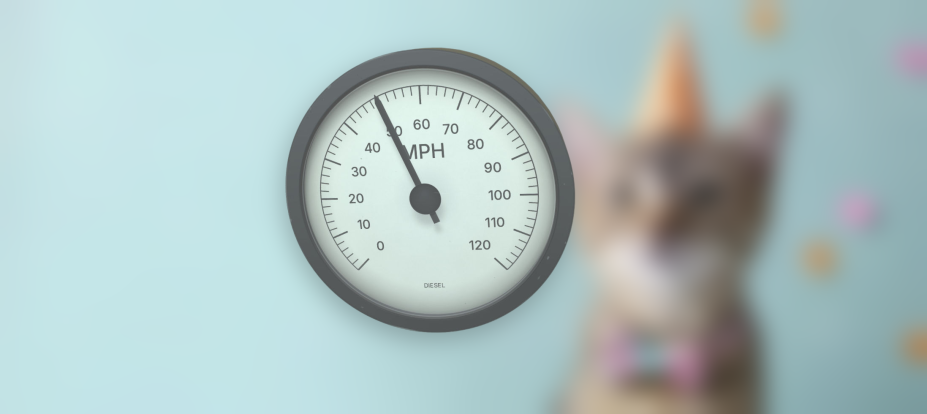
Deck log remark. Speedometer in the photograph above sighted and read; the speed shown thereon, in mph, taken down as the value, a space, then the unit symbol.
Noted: 50 mph
